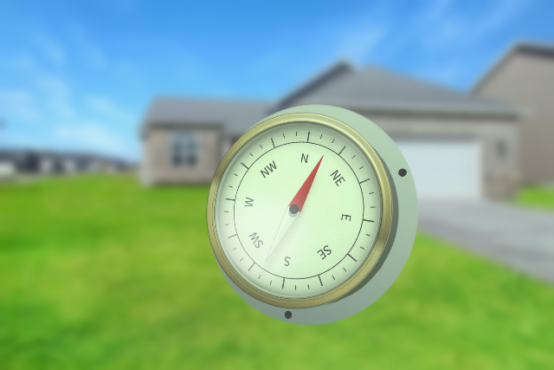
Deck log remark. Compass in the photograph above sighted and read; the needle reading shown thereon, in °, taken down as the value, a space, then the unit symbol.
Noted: 20 °
